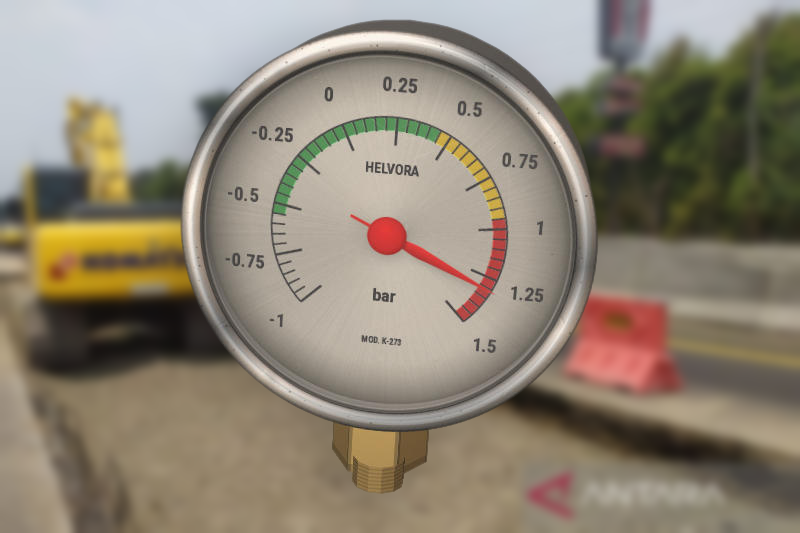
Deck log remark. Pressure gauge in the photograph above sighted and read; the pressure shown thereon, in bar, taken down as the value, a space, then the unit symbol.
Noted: 1.3 bar
